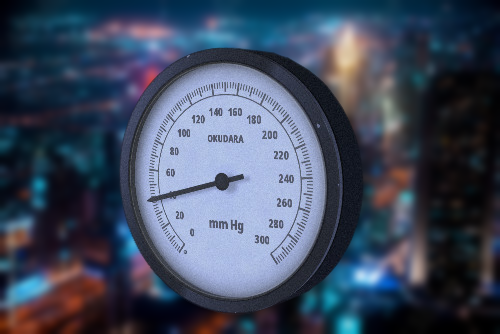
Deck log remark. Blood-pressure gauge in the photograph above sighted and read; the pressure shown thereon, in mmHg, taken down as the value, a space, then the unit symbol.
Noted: 40 mmHg
